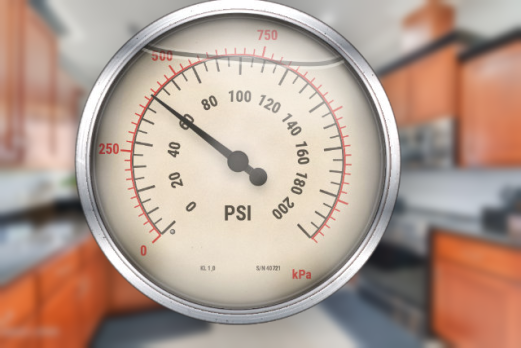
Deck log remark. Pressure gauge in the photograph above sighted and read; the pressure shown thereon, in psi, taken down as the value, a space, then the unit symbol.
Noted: 60 psi
